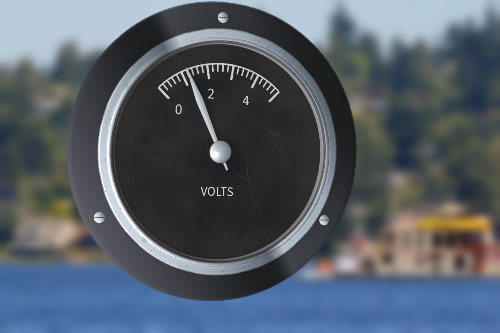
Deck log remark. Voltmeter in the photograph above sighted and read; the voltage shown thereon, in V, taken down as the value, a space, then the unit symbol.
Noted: 1.2 V
